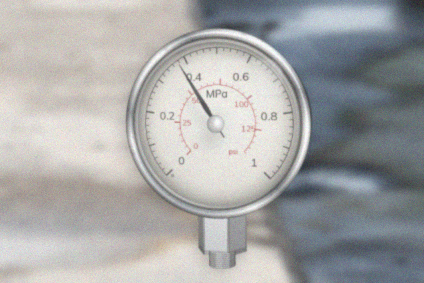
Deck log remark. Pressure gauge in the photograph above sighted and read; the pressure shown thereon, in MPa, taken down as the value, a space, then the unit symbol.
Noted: 0.38 MPa
